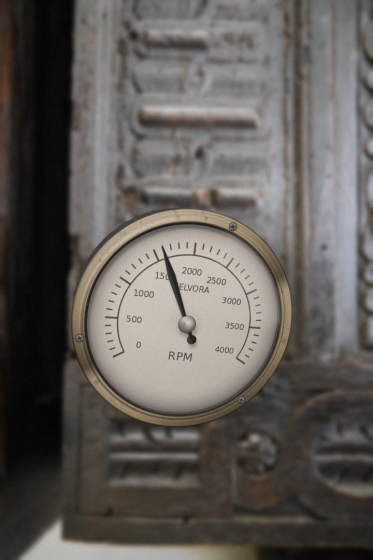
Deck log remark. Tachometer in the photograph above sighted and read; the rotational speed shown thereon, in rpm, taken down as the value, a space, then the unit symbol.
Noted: 1600 rpm
